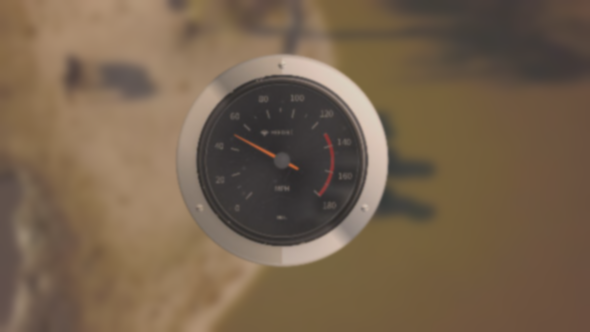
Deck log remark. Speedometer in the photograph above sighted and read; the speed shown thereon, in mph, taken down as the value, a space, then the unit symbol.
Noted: 50 mph
